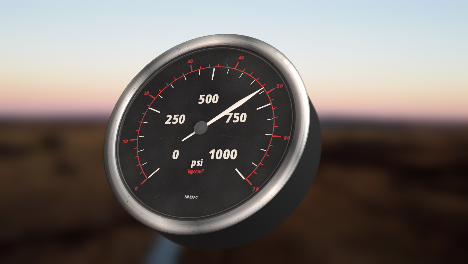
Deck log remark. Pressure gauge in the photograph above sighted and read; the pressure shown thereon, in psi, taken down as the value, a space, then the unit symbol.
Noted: 700 psi
